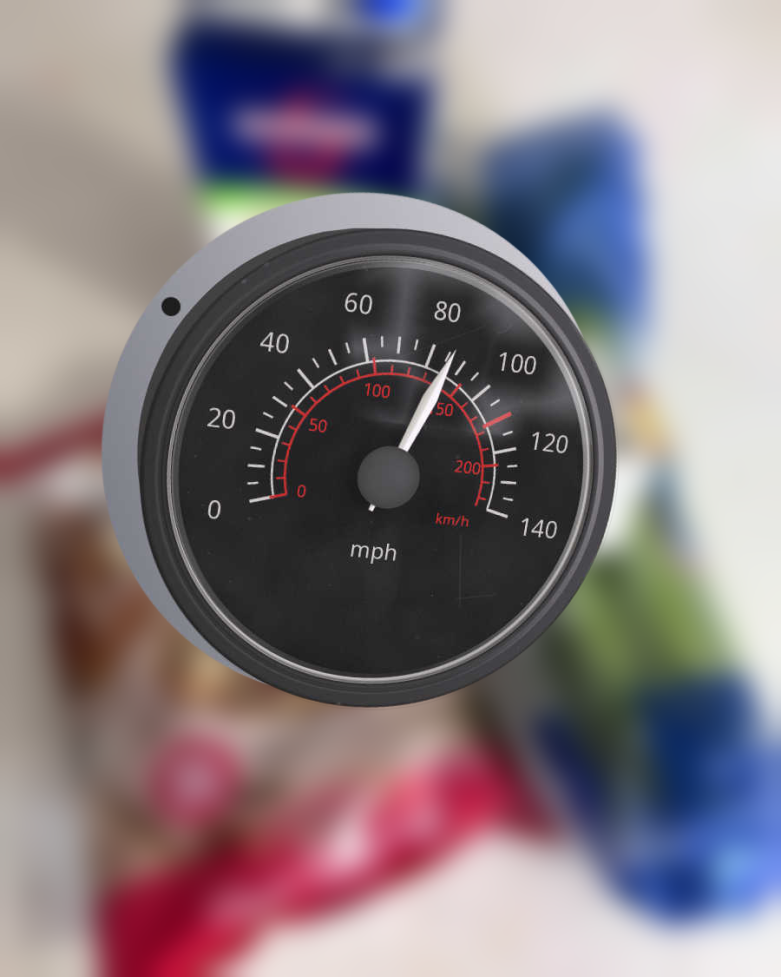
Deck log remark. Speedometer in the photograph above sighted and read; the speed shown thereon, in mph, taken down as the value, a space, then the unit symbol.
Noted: 85 mph
